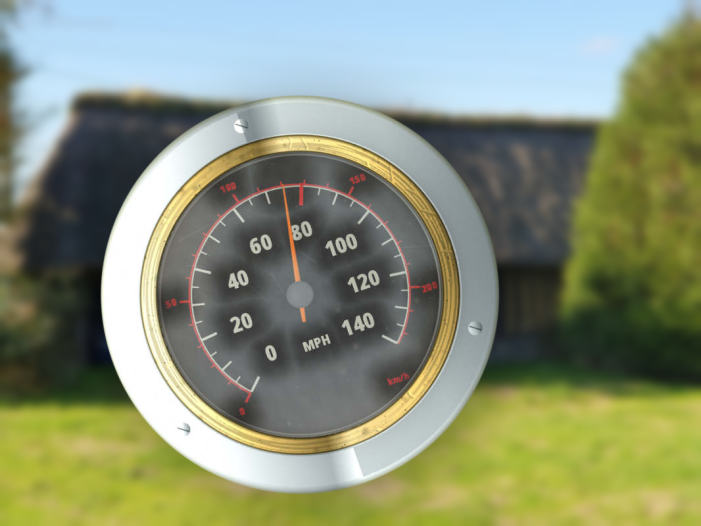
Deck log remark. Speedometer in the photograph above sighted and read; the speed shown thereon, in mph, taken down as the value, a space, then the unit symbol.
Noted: 75 mph
